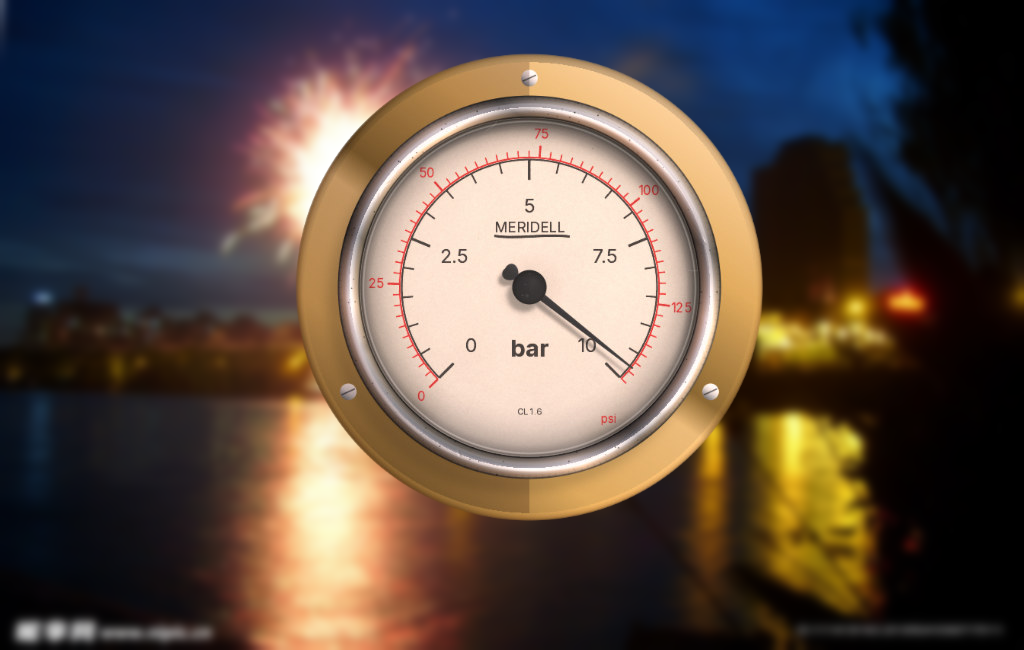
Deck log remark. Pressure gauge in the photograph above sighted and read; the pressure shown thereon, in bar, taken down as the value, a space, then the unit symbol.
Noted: 9.75 bar
